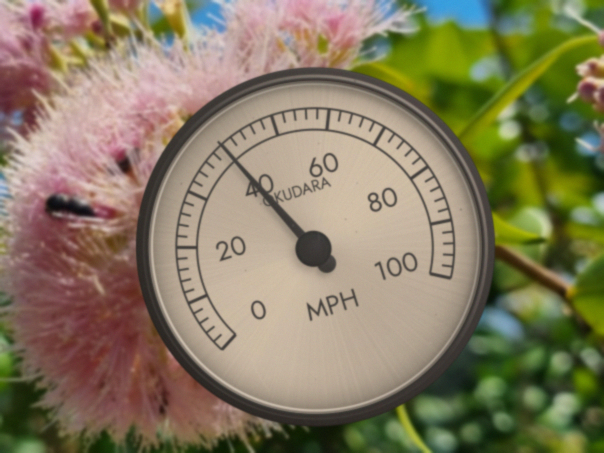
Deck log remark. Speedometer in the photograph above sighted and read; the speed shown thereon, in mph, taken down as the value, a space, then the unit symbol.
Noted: 40 mph
